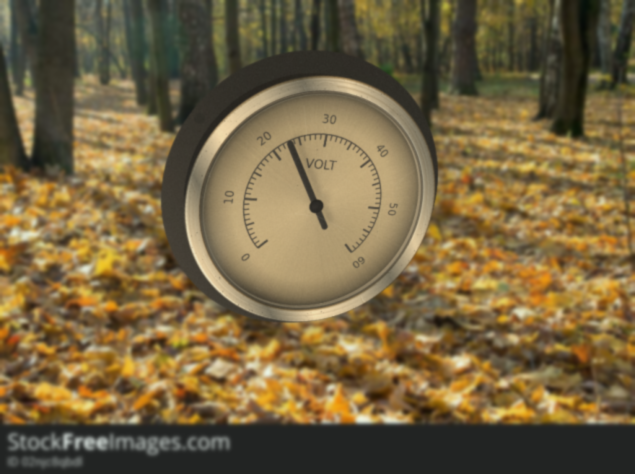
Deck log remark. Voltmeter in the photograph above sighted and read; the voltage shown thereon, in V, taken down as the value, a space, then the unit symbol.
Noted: 23 V
